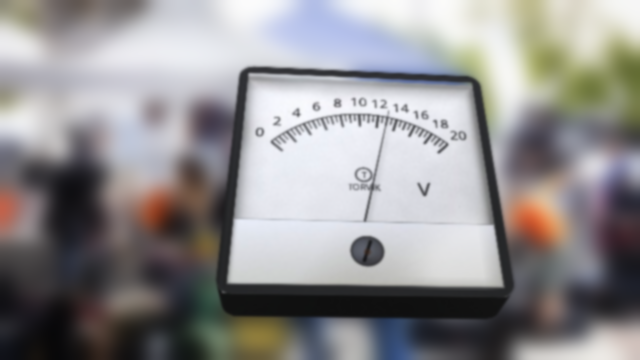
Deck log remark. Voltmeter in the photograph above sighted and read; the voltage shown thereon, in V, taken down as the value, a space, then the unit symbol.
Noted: 13 V
